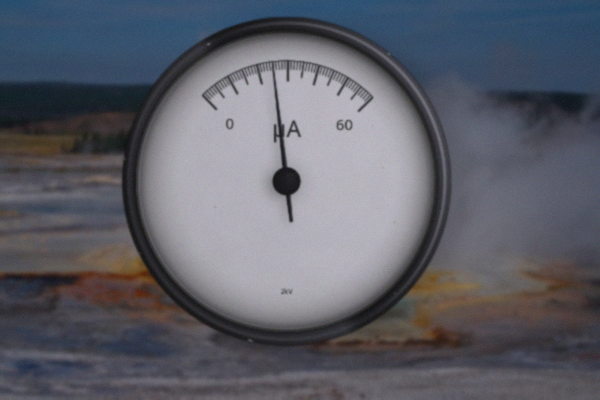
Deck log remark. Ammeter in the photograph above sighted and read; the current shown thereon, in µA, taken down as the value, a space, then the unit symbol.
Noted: 25 µA
